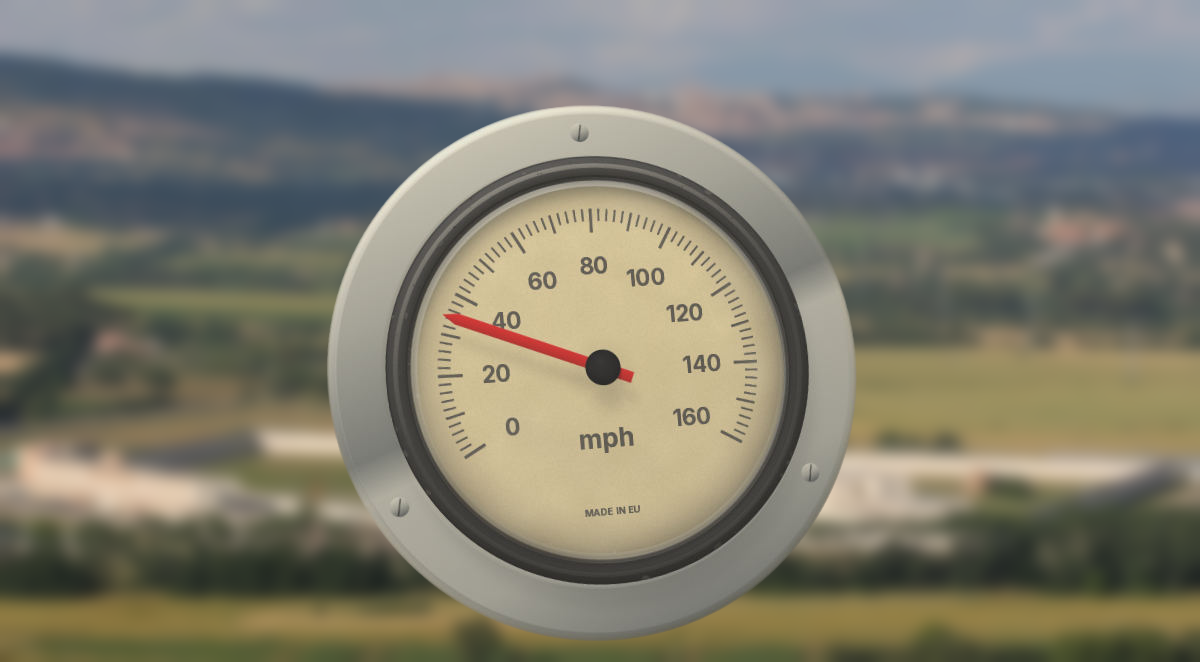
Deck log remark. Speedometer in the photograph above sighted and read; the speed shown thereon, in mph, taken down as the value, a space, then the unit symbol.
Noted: 34 mph
